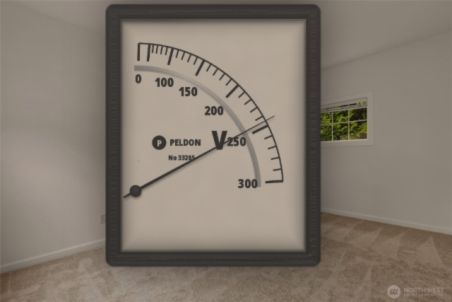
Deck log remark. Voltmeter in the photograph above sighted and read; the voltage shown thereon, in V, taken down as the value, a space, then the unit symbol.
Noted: 245 V
